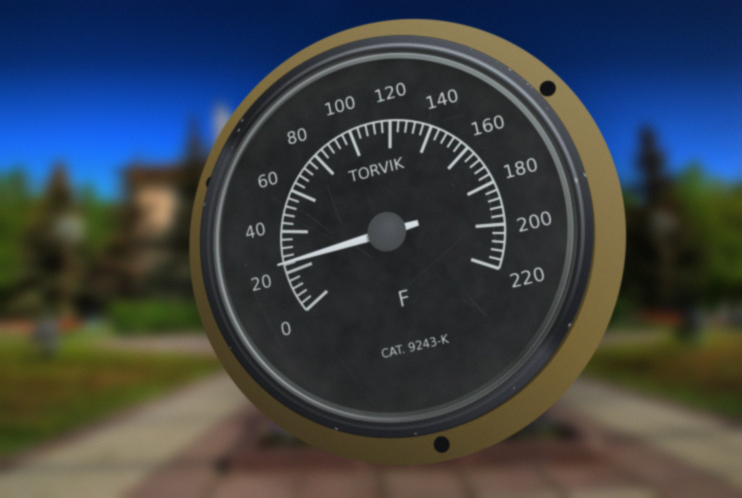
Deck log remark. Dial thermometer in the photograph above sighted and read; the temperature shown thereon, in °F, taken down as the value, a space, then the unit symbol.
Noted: 24 °F
